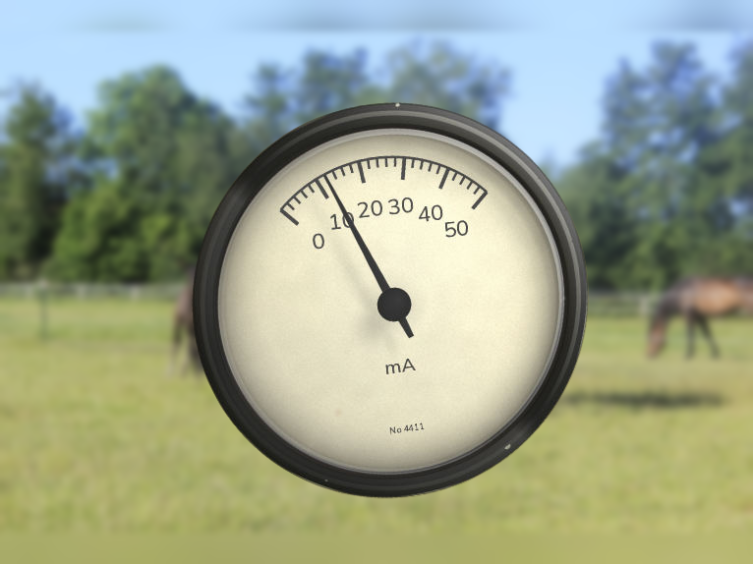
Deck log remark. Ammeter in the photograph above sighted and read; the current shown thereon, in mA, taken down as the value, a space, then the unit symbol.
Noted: 12 mA
